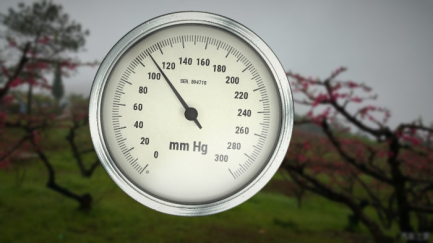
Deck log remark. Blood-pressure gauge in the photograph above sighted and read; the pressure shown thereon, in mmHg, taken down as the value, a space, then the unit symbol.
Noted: 110 mmHg
